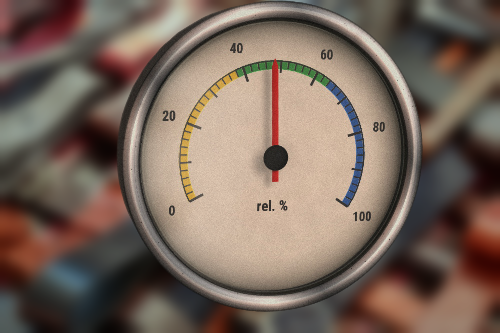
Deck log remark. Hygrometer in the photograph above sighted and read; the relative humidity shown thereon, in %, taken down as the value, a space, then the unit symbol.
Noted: 48 %
